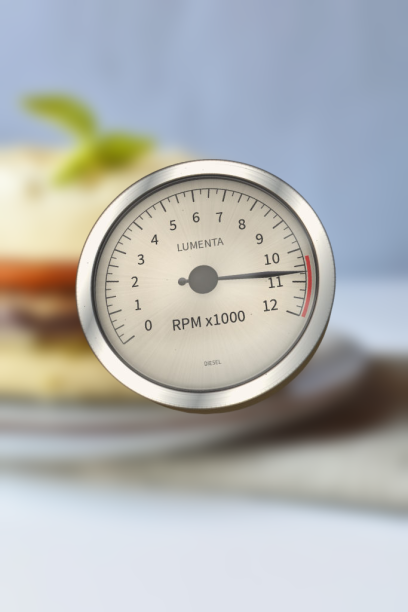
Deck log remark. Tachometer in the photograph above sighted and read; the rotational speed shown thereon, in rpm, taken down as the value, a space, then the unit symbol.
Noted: 10750 rpm
